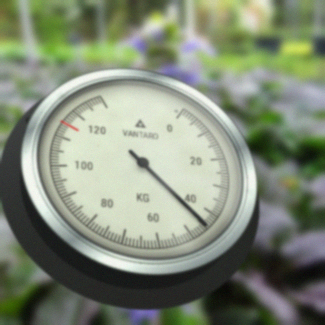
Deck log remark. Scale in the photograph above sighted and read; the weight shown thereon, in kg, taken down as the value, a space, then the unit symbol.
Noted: 45 kg
